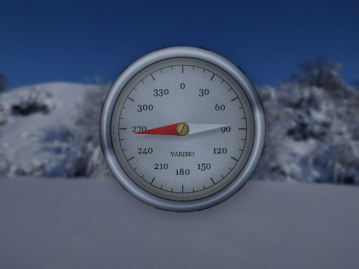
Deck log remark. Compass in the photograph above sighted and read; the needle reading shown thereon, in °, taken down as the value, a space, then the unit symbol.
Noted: 265 °
